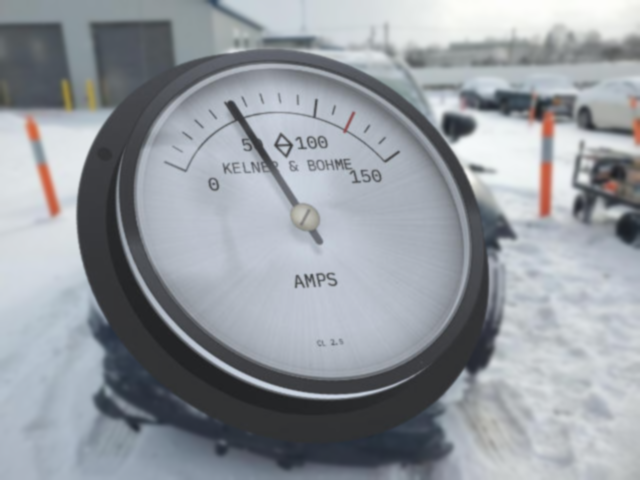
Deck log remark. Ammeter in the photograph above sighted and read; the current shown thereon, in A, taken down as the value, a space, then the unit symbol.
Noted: 50 A
